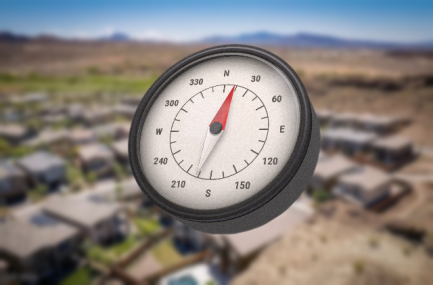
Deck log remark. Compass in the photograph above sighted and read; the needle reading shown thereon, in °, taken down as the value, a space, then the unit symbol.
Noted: 15 °
